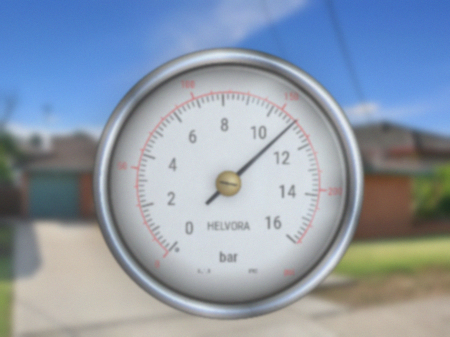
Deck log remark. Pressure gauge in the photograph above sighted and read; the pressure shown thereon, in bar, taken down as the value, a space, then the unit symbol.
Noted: 11 bar
